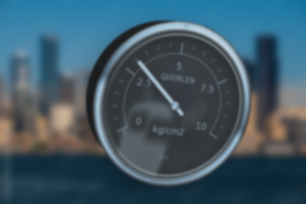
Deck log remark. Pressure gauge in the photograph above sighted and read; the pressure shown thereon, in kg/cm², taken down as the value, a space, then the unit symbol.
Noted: 3 kg/cm²
